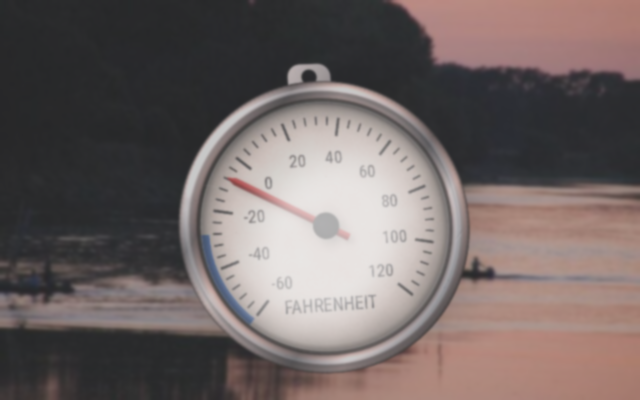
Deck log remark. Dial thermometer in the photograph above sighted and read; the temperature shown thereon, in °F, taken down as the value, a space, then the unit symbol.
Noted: -8 °F
